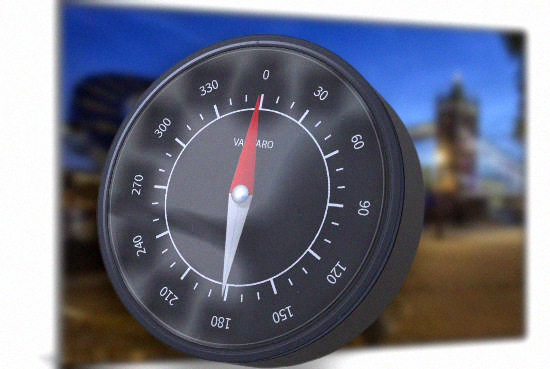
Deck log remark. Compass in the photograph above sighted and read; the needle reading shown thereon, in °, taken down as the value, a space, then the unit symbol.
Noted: 0 °
